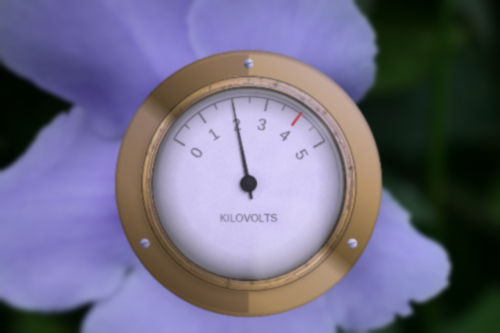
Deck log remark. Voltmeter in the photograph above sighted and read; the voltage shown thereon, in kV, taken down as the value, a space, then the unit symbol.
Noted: 2 kV
